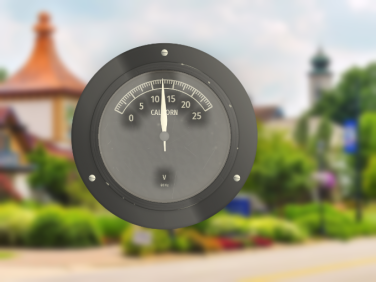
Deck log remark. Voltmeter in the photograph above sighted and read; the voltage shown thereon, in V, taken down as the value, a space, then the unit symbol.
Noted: 12.5 V
